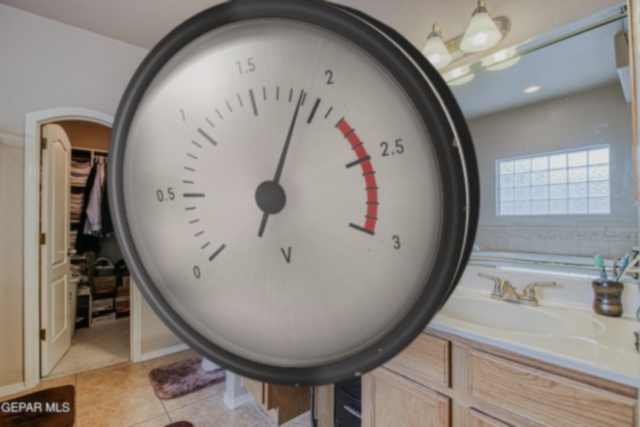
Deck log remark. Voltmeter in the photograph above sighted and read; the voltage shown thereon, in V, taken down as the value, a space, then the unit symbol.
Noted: 1.9 V
